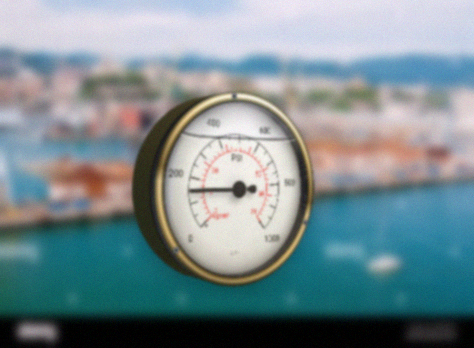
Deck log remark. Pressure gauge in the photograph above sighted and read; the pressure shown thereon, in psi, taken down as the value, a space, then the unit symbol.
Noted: 150 psi
